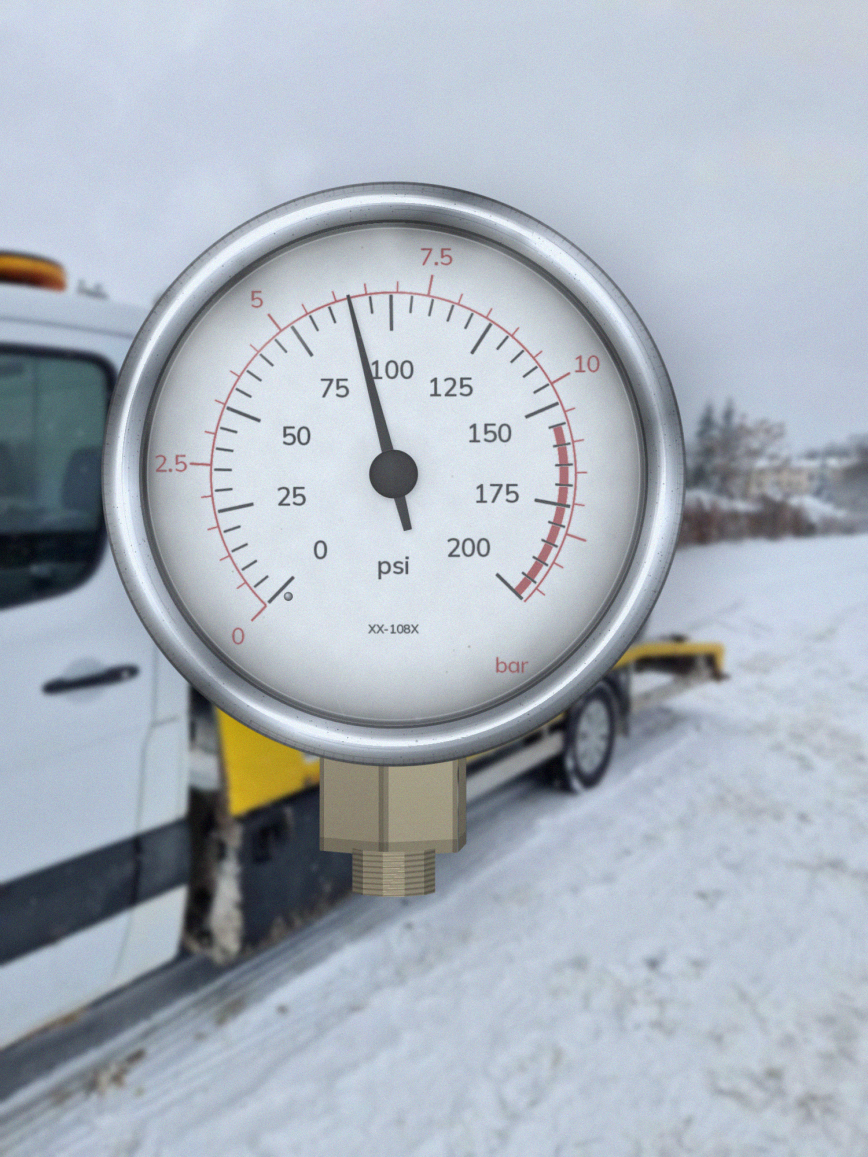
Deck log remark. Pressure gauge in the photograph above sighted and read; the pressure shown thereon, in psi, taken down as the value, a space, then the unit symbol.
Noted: 90 psi
